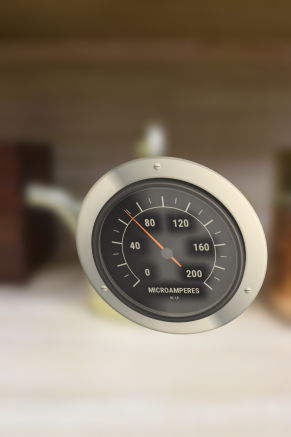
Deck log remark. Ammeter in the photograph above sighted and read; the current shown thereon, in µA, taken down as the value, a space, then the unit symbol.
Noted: 70 µA
